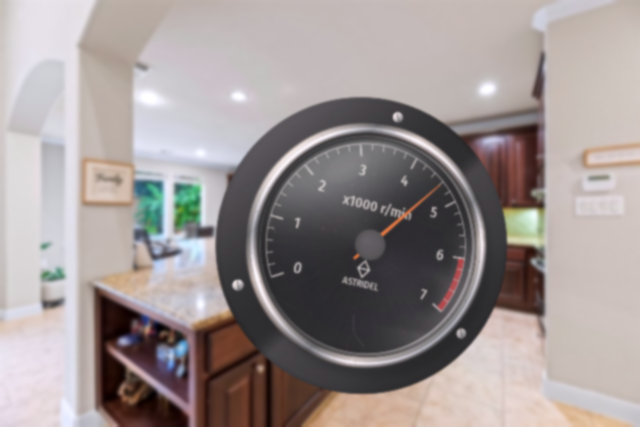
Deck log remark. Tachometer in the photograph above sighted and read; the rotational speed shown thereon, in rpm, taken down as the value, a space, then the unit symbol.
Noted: 4600 rpm
